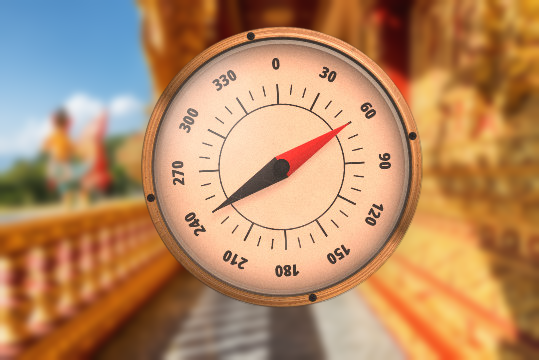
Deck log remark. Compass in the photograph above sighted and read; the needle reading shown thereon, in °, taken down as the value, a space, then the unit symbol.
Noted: 60 °
